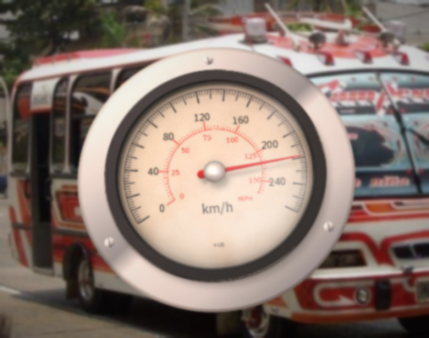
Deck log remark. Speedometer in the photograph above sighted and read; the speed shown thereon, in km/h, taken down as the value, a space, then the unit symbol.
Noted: 220 km/h
